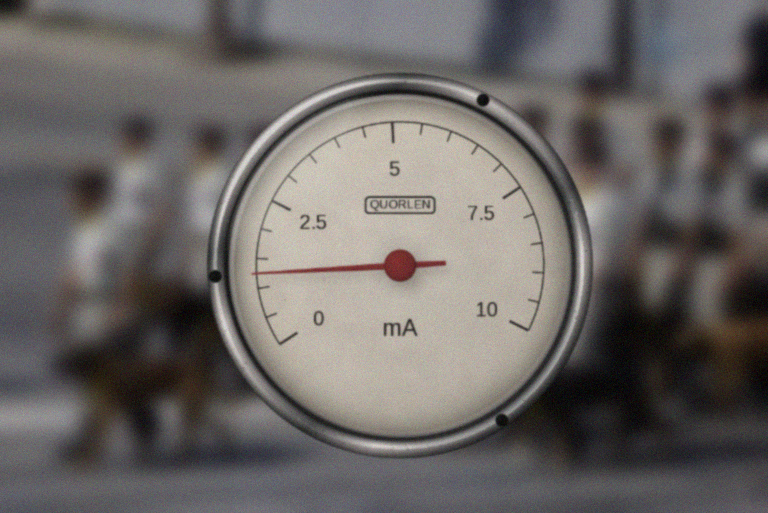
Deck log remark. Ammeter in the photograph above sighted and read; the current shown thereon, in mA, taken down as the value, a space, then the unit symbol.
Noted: 1.25 mA
